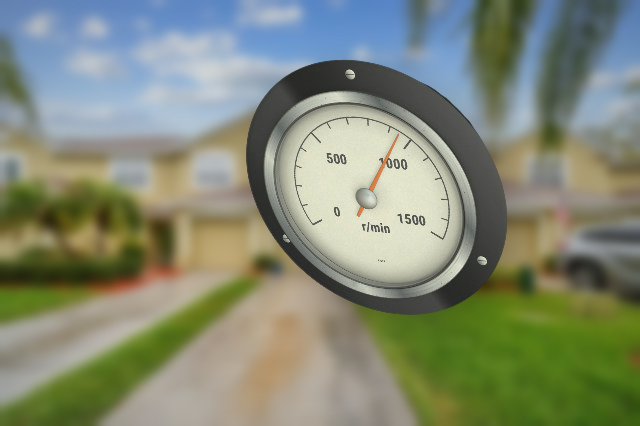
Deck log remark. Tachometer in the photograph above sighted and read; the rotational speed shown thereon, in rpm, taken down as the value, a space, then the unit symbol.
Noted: 950 rpm
